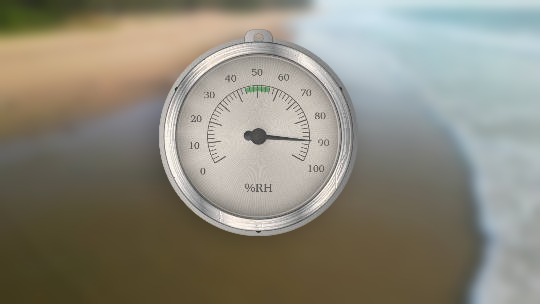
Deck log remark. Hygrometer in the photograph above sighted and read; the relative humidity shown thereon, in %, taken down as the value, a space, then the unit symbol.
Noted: 90 %
